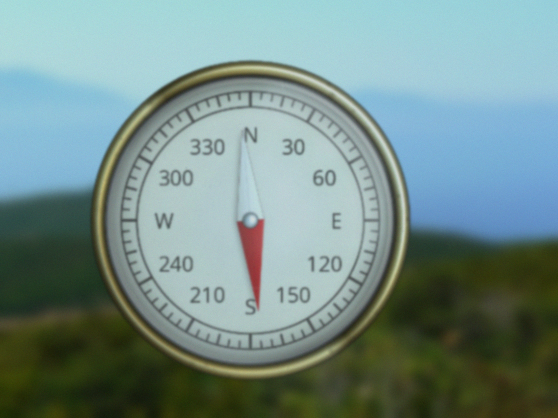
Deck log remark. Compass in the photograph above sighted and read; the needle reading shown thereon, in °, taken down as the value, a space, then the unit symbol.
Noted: 175 °
